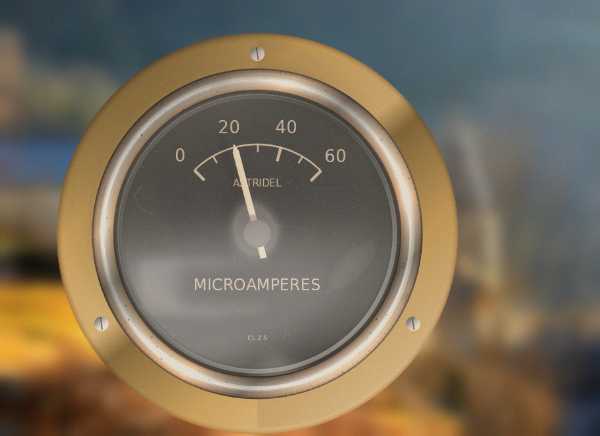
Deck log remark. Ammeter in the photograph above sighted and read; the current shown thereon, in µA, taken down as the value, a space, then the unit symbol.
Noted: 20 µA
